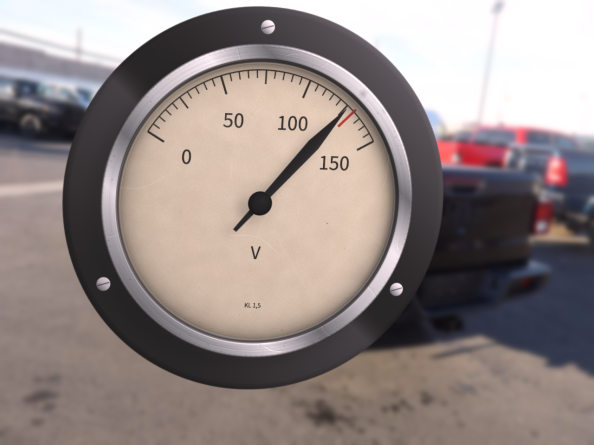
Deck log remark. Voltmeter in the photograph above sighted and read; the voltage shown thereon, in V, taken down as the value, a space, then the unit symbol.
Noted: 125 V
